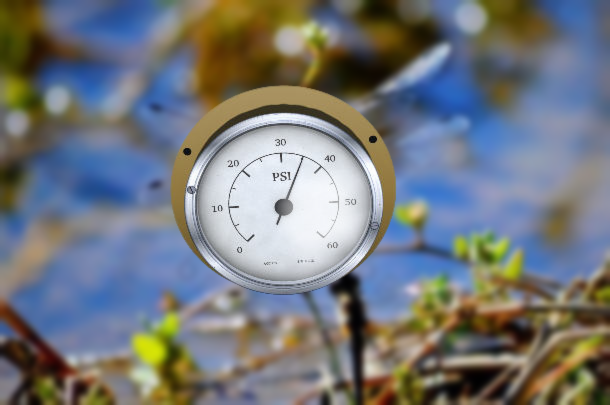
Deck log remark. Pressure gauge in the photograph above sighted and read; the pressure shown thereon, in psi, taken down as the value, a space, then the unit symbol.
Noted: 35 psi
